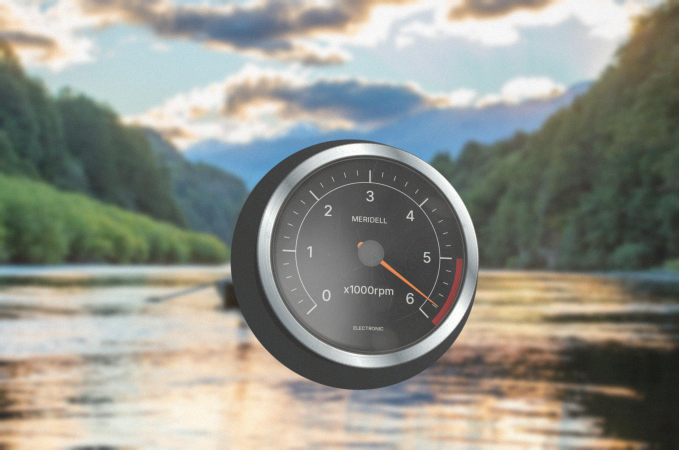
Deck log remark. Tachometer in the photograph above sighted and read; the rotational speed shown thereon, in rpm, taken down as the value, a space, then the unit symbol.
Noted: 5800 rpm
